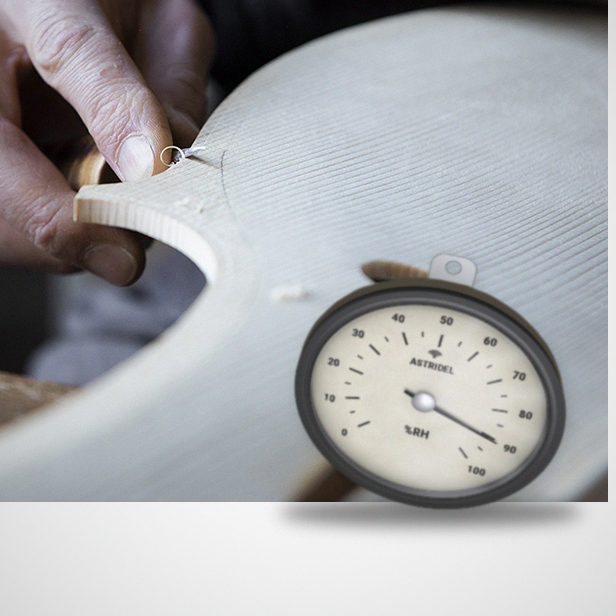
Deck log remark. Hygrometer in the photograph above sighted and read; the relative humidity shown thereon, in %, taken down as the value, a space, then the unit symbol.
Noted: 90 %
